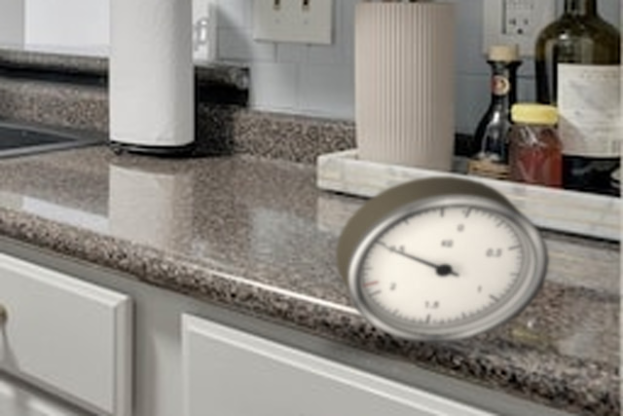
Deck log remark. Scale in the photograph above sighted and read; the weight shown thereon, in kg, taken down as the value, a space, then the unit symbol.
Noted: 2.5 kg
